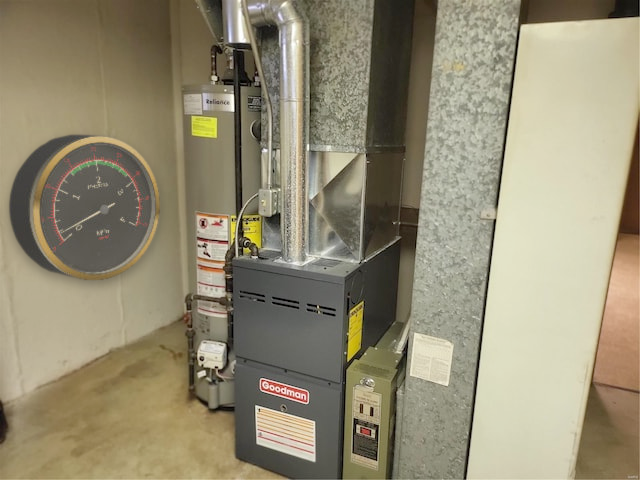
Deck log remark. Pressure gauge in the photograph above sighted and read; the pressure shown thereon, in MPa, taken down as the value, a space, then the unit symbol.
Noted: 0.2 MPa
